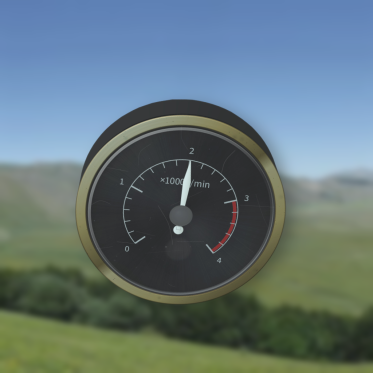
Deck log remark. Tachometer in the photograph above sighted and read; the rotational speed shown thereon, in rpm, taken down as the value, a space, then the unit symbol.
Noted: 2000 rpm
